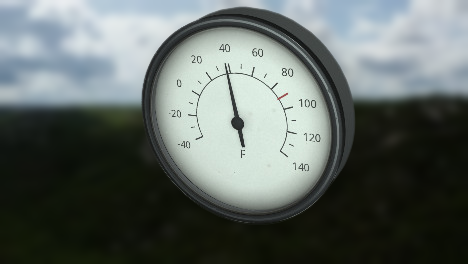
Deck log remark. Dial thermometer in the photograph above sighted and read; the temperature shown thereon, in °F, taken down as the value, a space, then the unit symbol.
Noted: 40 °F
